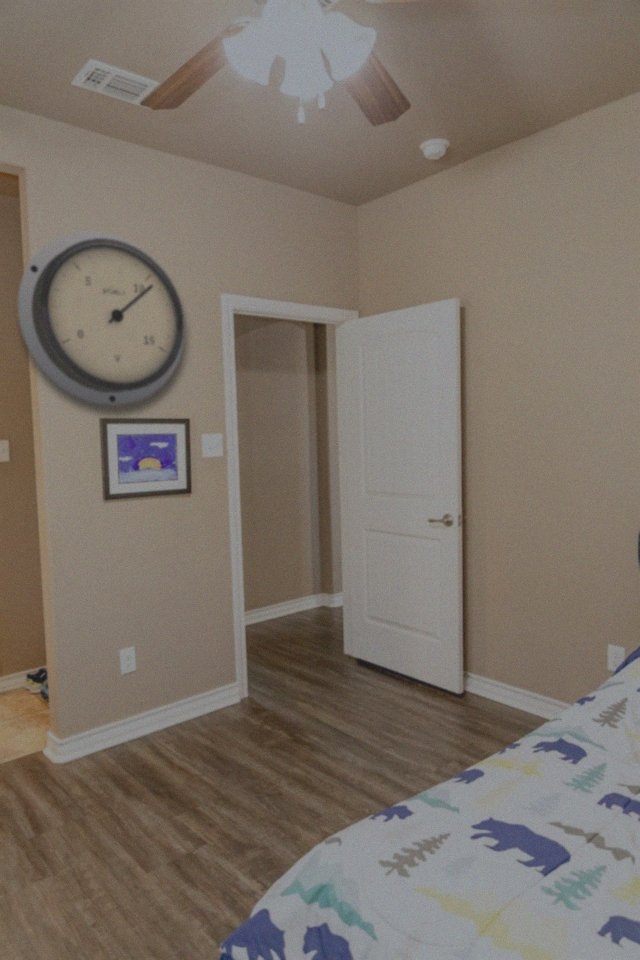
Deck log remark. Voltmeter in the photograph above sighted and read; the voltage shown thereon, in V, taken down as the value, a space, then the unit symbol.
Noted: 10.5 V
